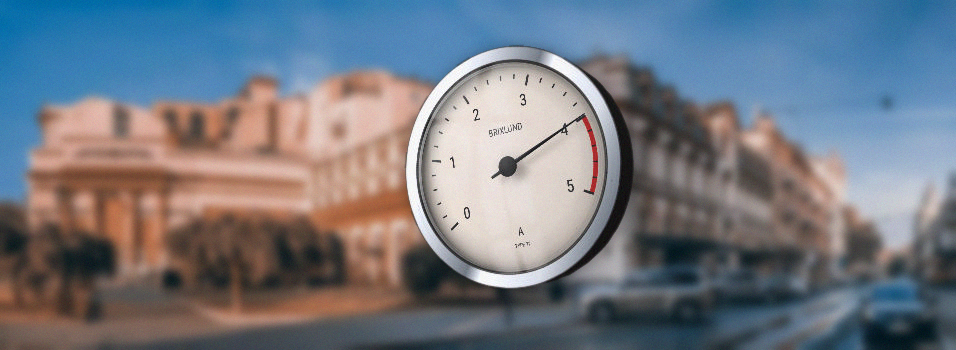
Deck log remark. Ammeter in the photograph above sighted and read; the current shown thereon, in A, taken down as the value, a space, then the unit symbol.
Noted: 4 A
